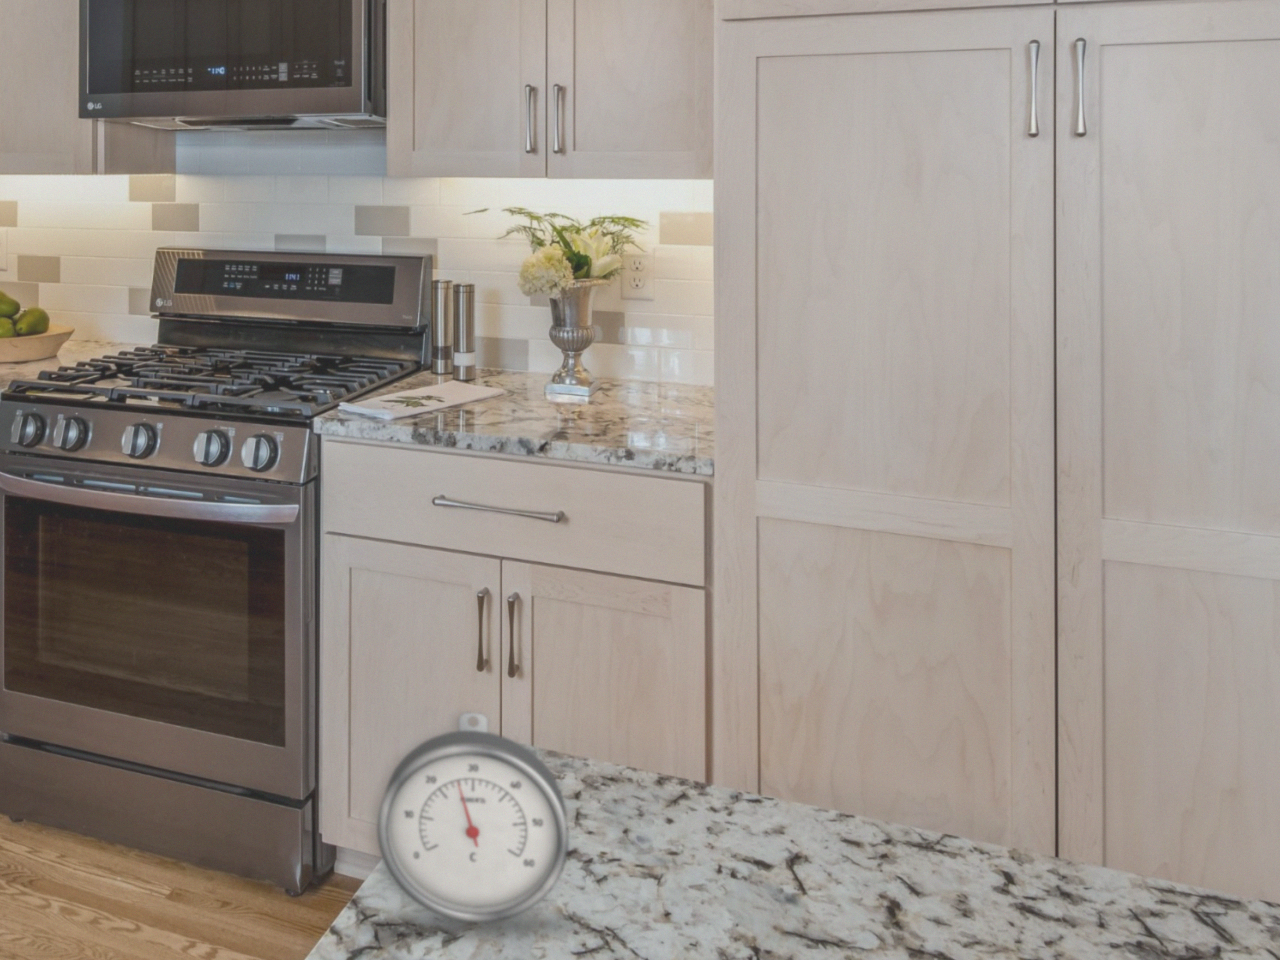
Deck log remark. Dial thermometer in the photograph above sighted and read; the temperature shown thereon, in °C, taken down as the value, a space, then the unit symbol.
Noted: 26 °C
